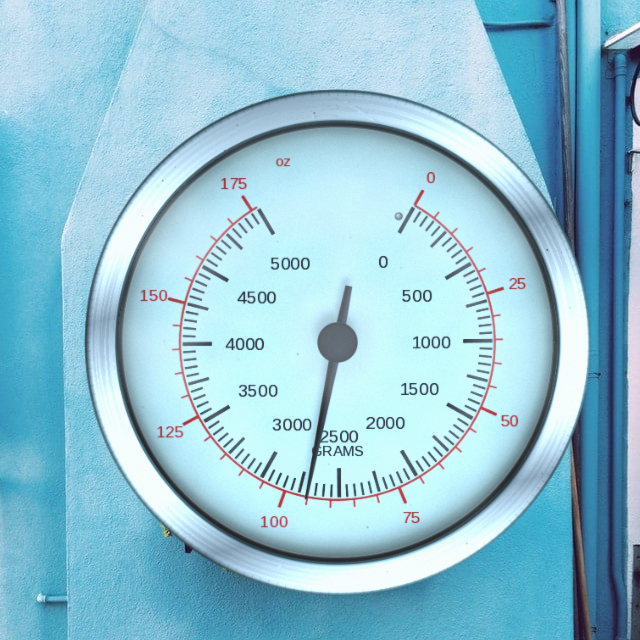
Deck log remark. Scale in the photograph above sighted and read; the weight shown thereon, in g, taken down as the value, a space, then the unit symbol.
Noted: 2700 g
